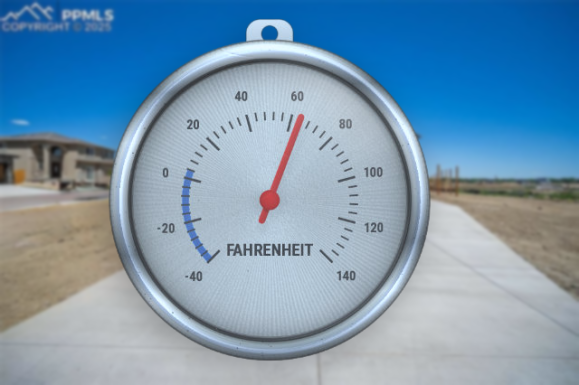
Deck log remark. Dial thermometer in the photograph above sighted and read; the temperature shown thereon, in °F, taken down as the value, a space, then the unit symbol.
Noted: 64 °F
